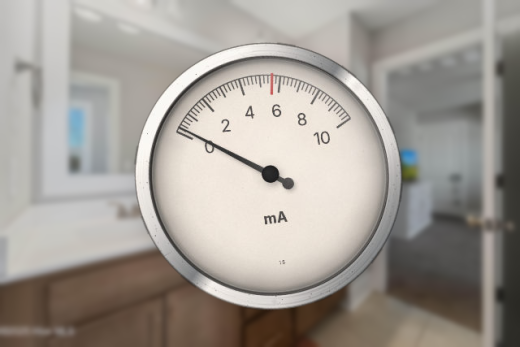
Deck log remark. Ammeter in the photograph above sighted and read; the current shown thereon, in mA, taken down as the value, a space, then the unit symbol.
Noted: 0.2 mA
